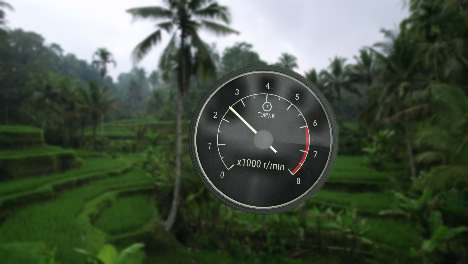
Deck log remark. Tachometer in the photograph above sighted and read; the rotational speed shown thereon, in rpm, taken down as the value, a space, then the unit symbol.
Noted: 2500 rpm
